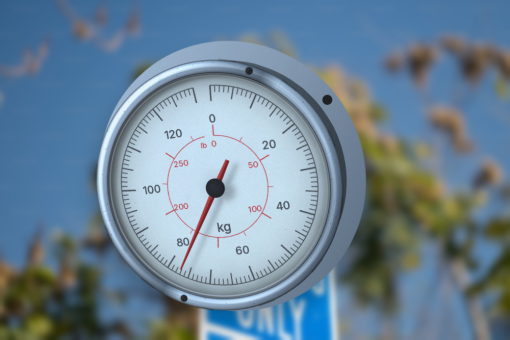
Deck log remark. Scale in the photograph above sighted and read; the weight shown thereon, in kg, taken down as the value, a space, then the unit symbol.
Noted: 77 kg
